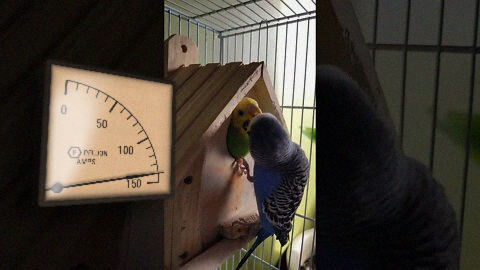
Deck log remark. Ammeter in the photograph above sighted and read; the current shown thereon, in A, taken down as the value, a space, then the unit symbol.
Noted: 140 A
